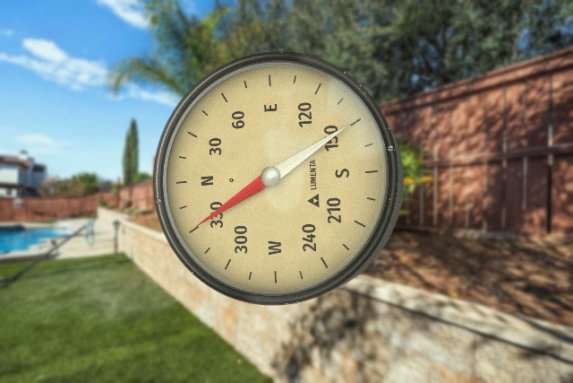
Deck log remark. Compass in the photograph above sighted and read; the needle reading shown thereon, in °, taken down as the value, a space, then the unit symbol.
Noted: 330 °
